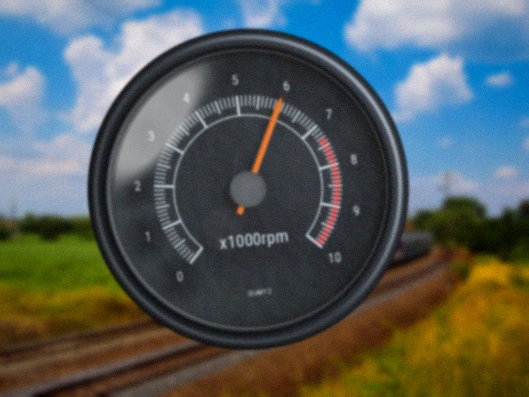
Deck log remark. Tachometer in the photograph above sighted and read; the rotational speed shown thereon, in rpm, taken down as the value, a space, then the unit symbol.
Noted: 6000 rpm
